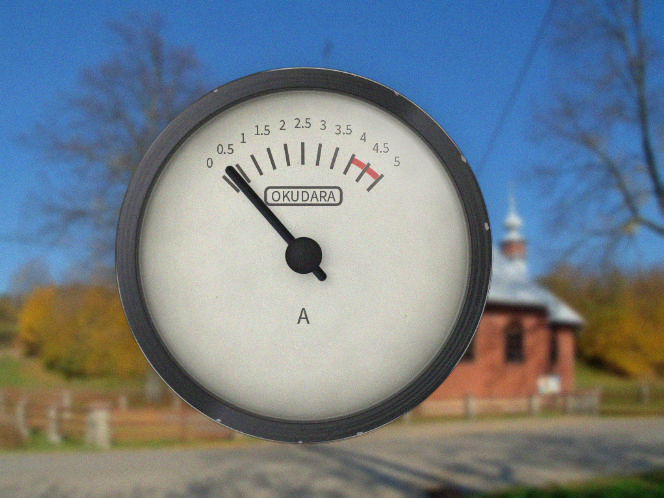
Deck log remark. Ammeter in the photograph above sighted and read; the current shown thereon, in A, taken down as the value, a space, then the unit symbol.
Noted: 0.25 A
